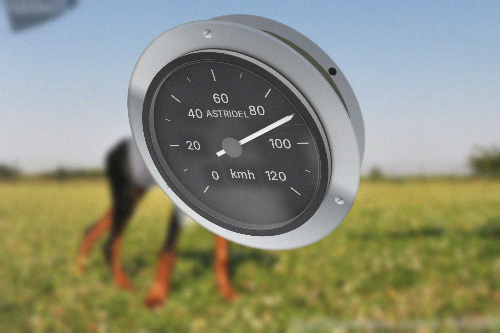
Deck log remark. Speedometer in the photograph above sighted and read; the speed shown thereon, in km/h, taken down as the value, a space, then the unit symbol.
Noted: 90 km/h
